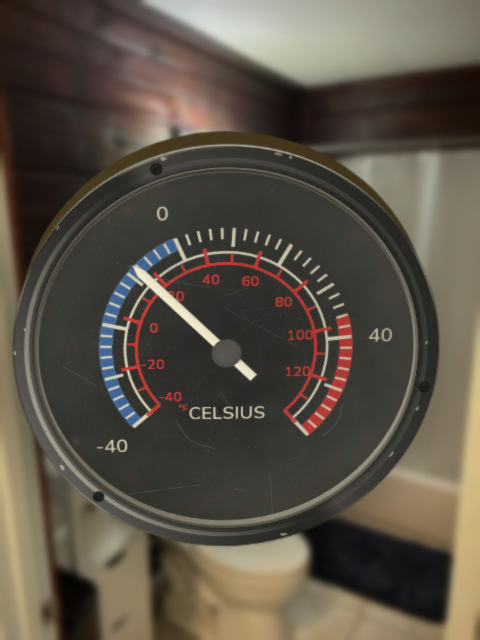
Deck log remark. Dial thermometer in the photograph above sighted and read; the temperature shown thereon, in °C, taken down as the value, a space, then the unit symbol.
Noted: -8 °C
